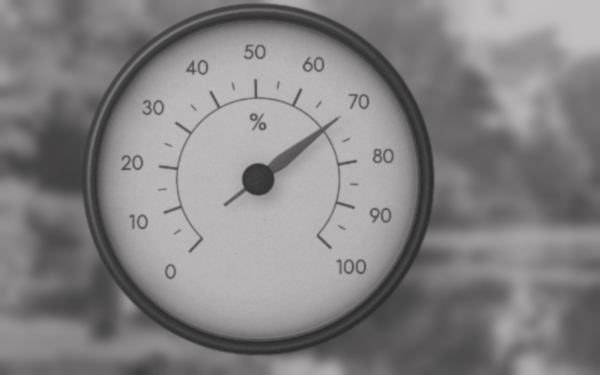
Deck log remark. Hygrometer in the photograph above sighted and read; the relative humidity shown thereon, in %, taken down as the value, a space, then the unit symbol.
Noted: 70 %
